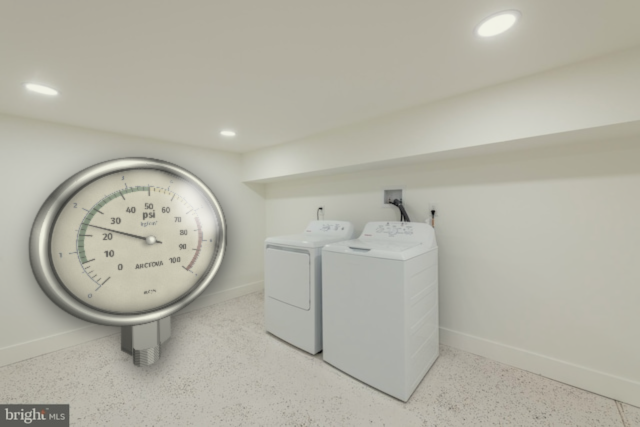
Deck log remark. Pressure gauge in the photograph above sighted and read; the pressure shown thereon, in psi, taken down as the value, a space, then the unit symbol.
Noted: 24 psi
